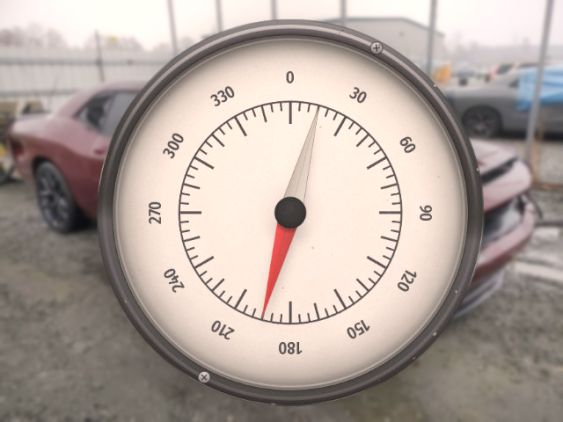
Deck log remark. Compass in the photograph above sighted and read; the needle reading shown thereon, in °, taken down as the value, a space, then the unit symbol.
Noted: 195 °
